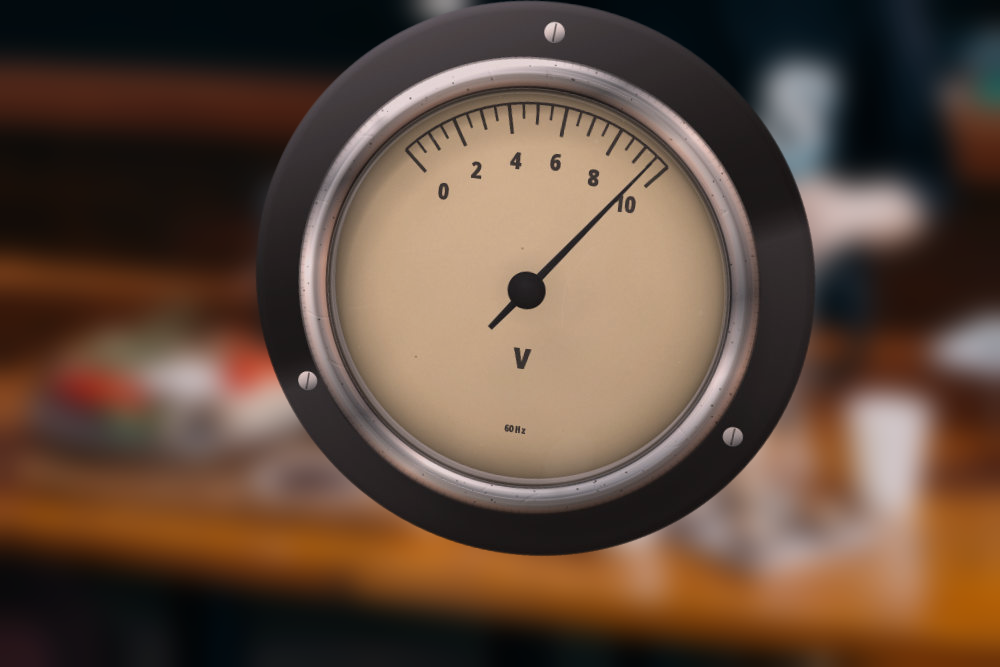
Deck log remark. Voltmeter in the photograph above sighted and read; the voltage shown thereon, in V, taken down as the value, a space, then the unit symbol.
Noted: 9.5 V
